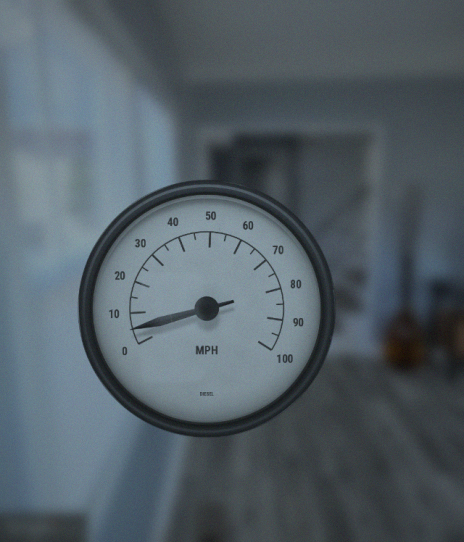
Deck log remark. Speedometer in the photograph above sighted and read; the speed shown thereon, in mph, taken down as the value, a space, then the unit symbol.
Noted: 5 mph
